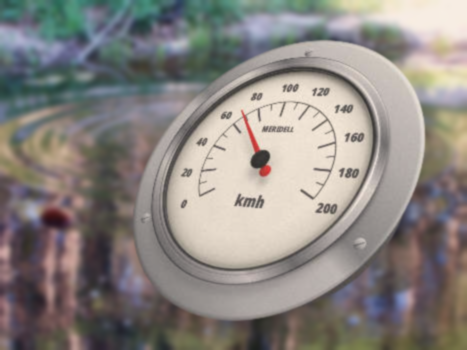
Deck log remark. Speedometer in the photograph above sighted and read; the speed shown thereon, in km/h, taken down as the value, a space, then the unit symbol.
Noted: 70 km/h
